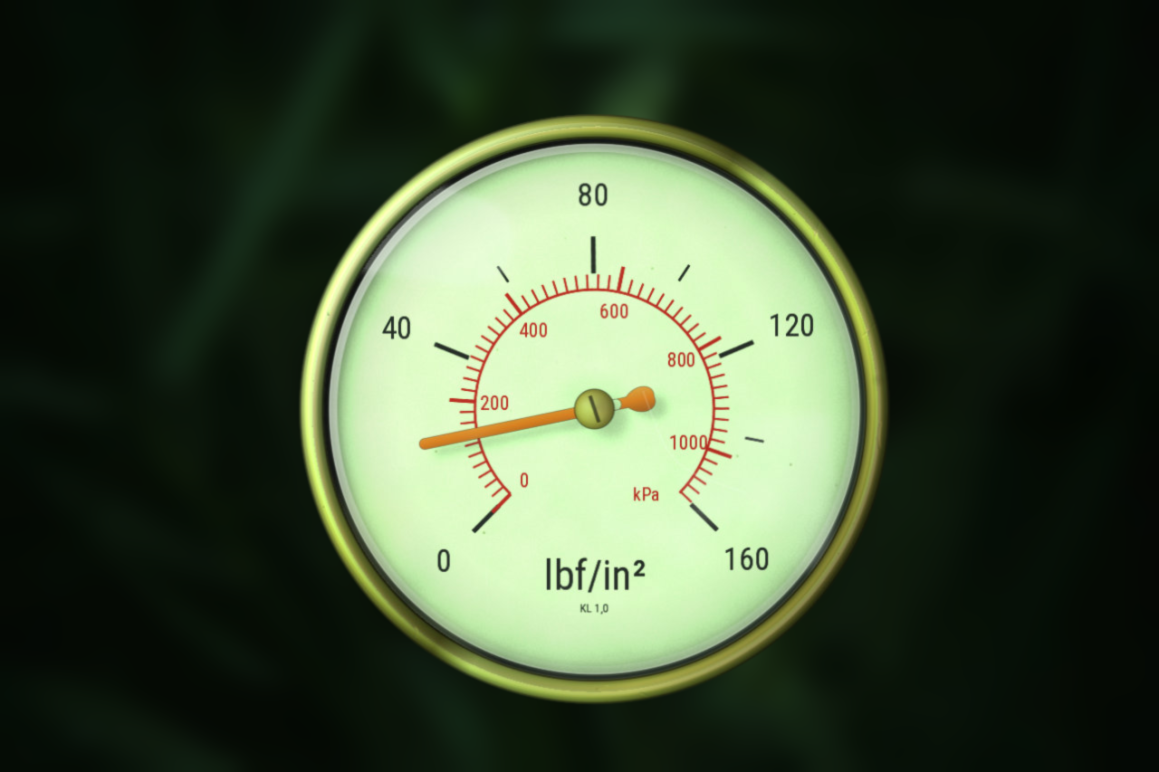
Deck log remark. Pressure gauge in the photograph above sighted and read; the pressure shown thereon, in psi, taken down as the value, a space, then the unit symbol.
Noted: 20 psi
